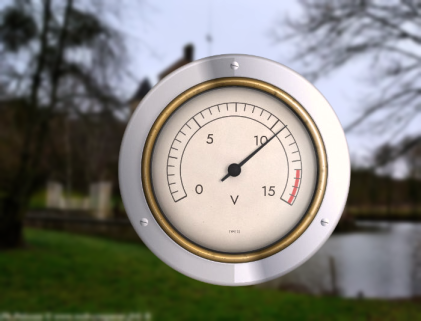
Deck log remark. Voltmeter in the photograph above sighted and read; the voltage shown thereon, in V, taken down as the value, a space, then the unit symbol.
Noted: 10.5 V
